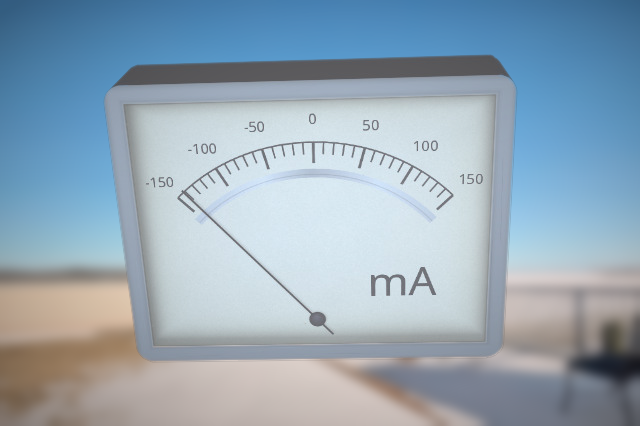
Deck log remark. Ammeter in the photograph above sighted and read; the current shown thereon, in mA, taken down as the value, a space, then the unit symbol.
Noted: -140 mA
